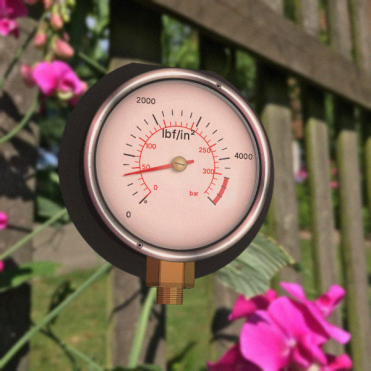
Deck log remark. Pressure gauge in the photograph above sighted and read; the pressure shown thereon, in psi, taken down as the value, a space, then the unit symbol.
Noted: 600 psi
